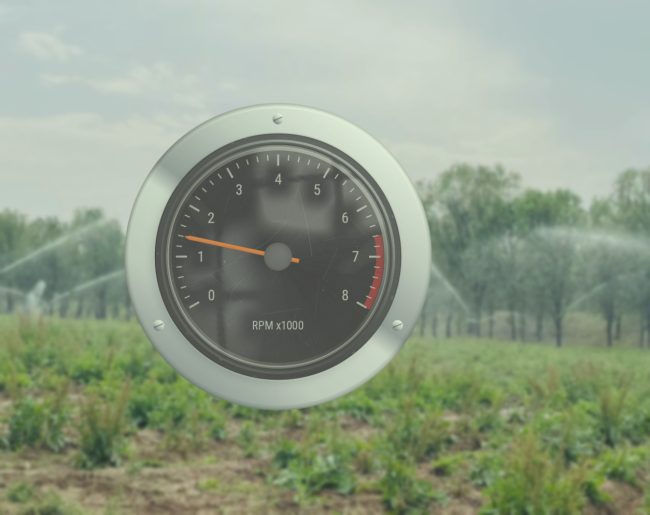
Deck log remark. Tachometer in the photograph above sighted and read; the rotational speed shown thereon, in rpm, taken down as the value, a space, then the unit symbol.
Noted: 1400 rpm
